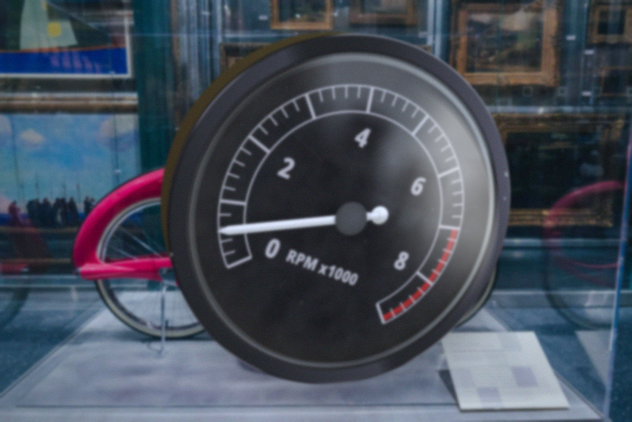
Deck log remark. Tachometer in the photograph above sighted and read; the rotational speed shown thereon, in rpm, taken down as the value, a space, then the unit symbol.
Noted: 600 rpm
